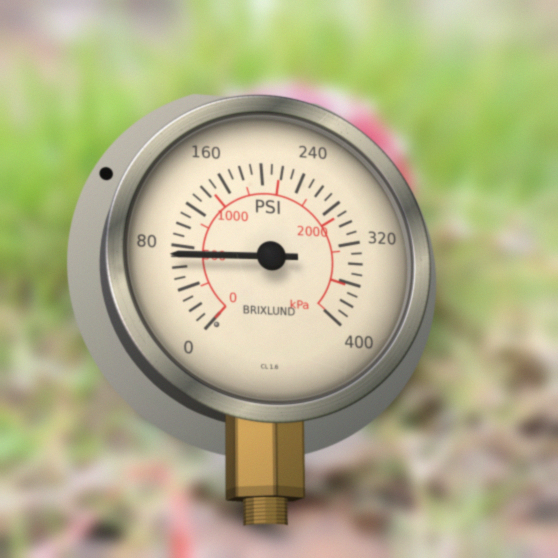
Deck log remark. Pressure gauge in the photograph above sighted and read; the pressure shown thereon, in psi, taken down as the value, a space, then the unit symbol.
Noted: 70 psi
